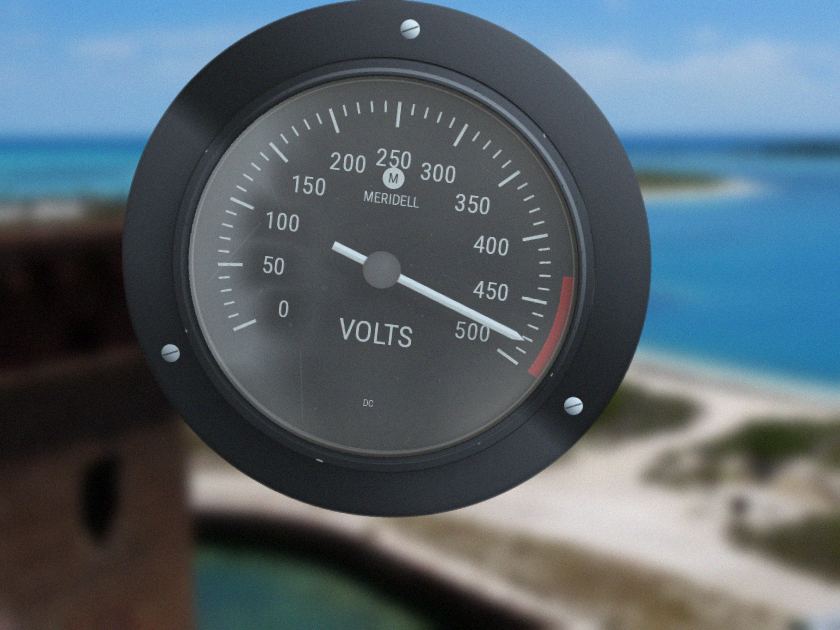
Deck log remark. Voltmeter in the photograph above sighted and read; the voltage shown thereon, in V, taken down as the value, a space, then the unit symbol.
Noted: 480 V
